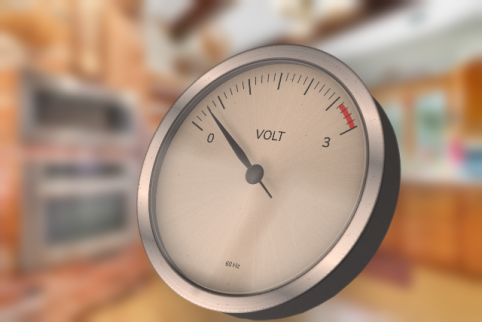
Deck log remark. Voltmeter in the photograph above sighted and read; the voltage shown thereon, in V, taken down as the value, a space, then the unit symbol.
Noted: 0.3 V
